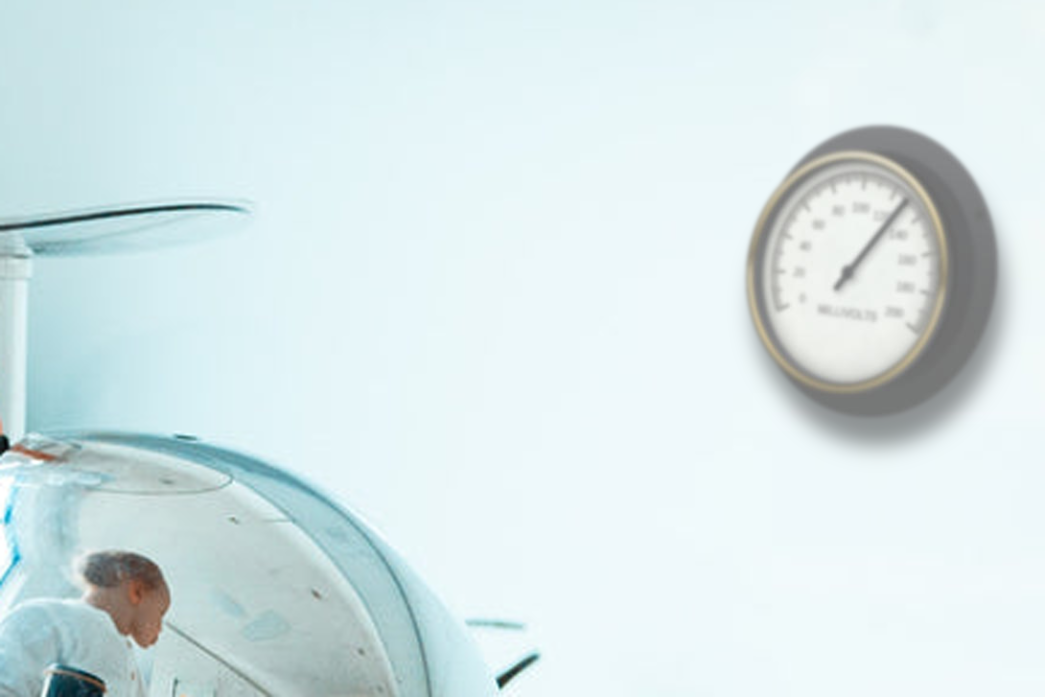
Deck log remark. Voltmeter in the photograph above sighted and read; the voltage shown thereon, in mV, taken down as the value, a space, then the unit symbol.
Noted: 130 mV
